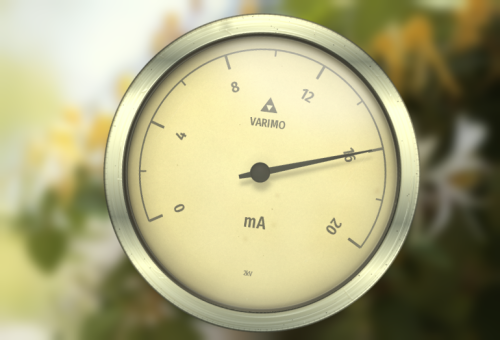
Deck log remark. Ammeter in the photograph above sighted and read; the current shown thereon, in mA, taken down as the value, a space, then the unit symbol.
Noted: 16 mA
